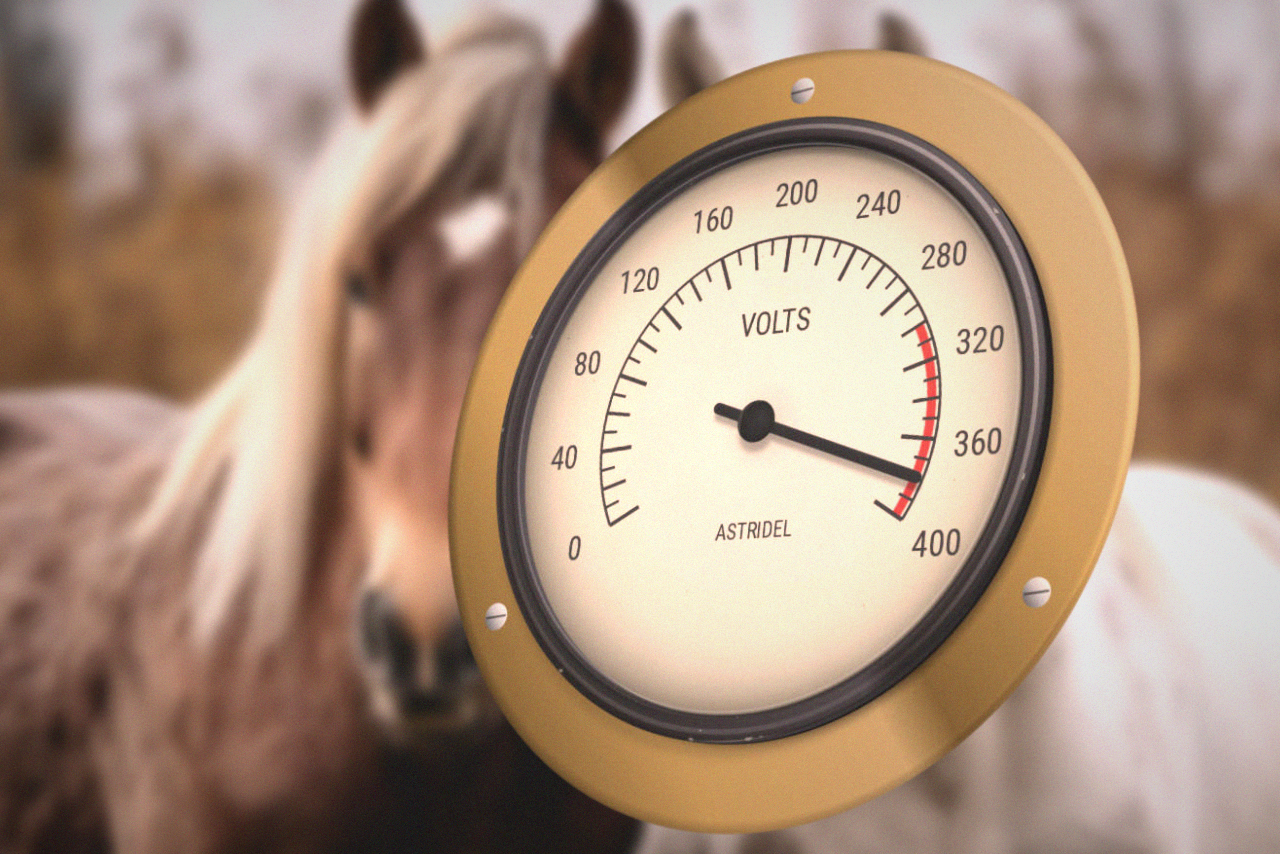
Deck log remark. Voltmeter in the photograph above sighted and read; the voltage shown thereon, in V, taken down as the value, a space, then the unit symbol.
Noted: 380 V
